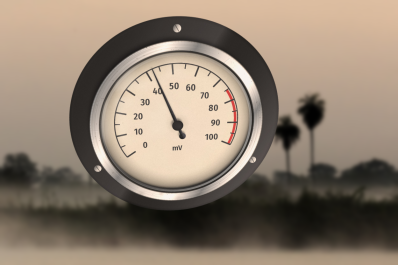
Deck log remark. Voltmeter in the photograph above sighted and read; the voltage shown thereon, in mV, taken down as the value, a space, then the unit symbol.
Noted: 42.5 mV
